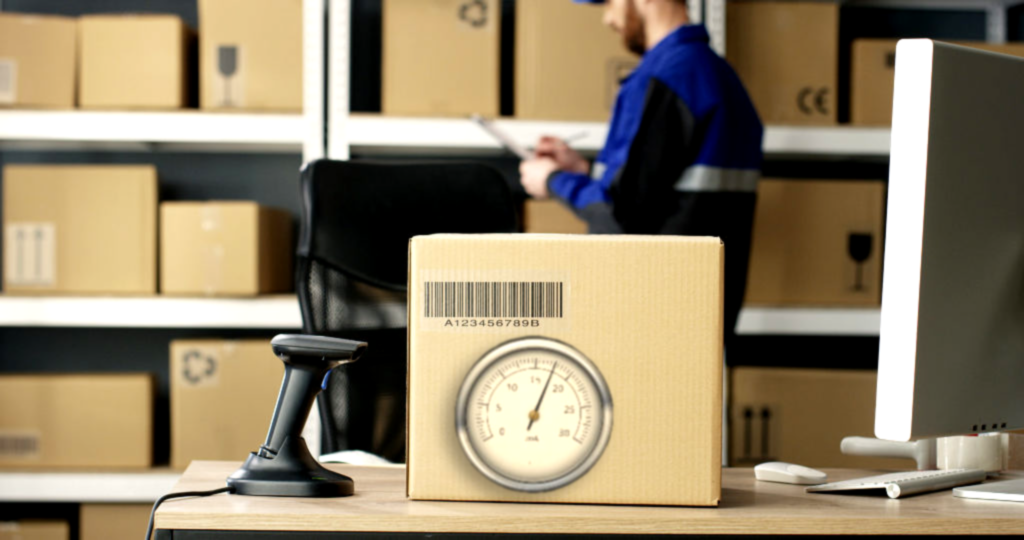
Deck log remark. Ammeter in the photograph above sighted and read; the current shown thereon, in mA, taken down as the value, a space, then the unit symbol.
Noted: 17.5 mA
